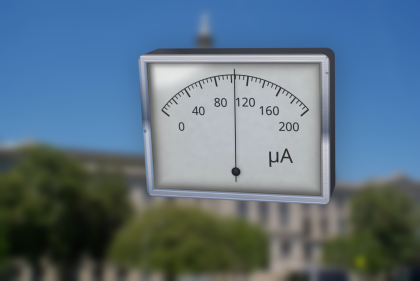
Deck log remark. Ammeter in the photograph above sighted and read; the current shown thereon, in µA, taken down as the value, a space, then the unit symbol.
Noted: 105 µA
